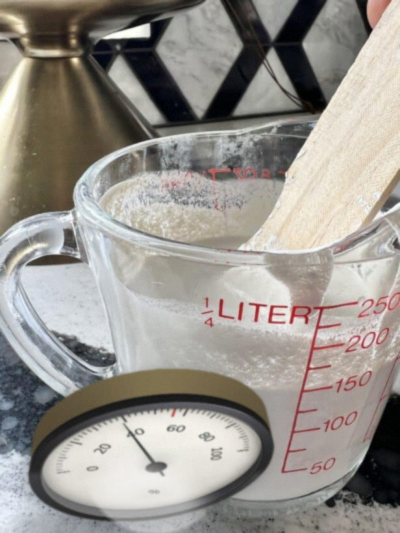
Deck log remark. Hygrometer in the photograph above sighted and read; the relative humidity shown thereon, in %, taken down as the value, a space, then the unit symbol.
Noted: 40 %
